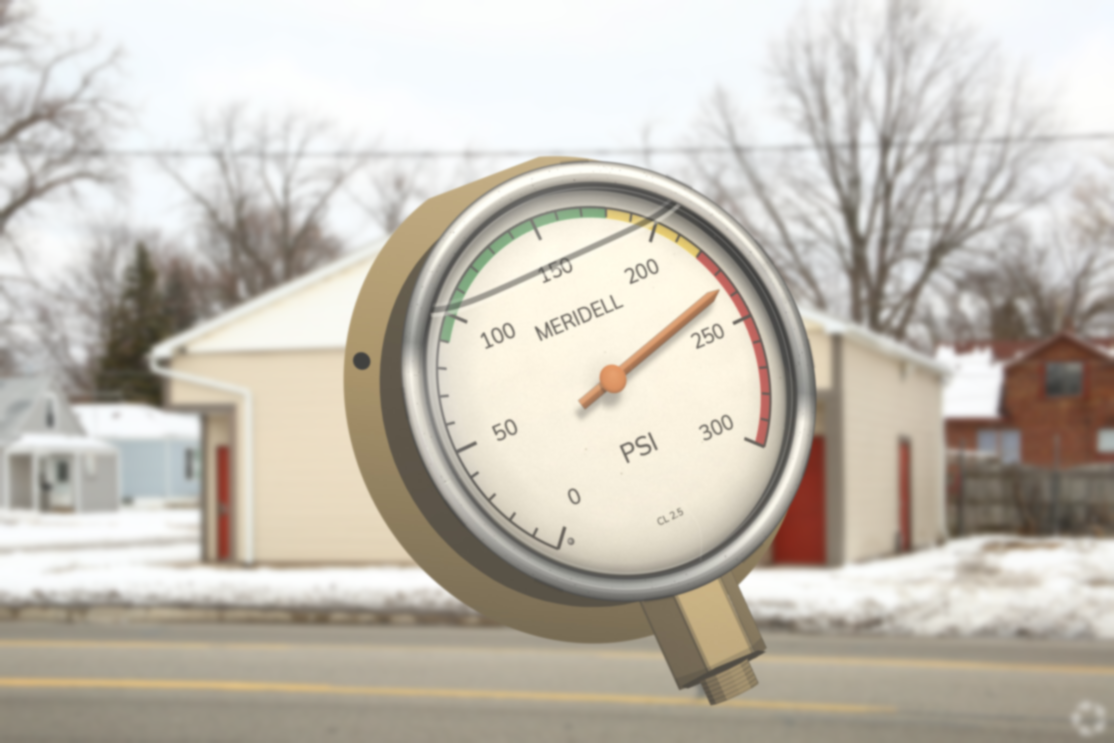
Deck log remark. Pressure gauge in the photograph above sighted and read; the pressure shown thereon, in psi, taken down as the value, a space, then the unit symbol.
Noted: 235 psi
